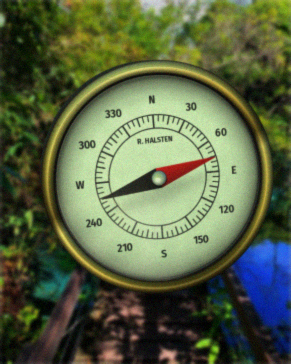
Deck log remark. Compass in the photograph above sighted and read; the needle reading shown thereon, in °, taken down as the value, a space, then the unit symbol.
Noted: 75 °
